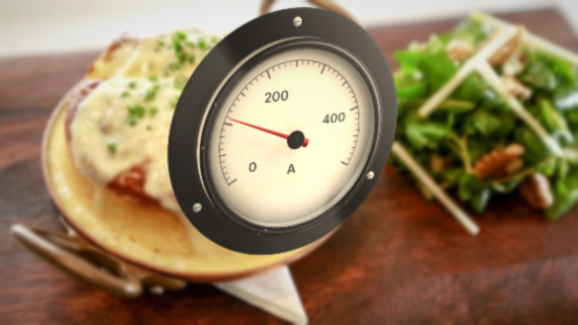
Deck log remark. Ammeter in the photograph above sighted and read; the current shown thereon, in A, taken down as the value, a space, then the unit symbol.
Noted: 110 A
